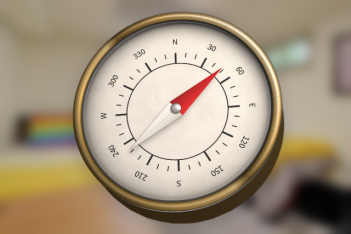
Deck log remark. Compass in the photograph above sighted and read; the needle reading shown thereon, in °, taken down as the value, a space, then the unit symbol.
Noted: 50 °
